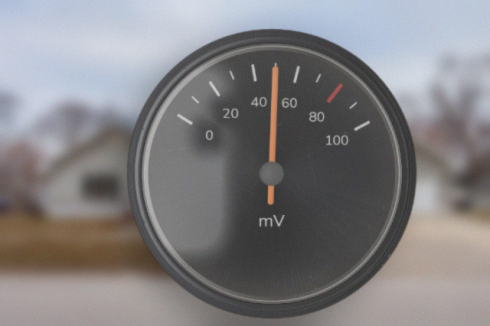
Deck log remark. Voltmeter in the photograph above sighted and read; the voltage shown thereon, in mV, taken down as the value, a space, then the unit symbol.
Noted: 50 mV
